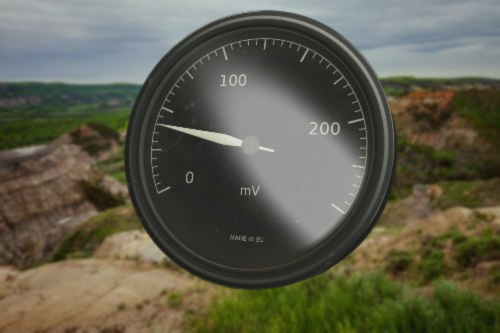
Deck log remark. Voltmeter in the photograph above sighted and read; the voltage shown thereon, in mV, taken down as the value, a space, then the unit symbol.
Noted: 40 mV
